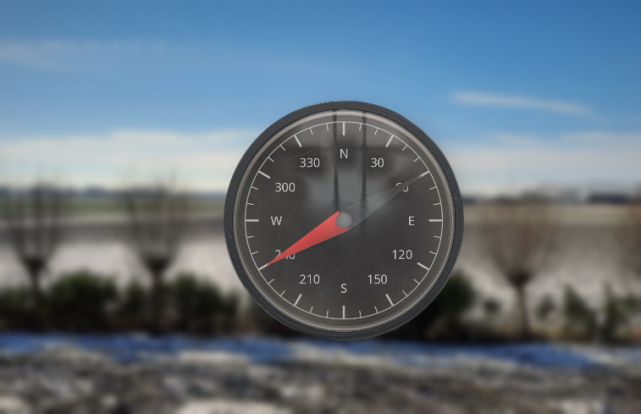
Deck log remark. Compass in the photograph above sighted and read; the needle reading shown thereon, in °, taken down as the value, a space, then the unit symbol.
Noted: 240 °
